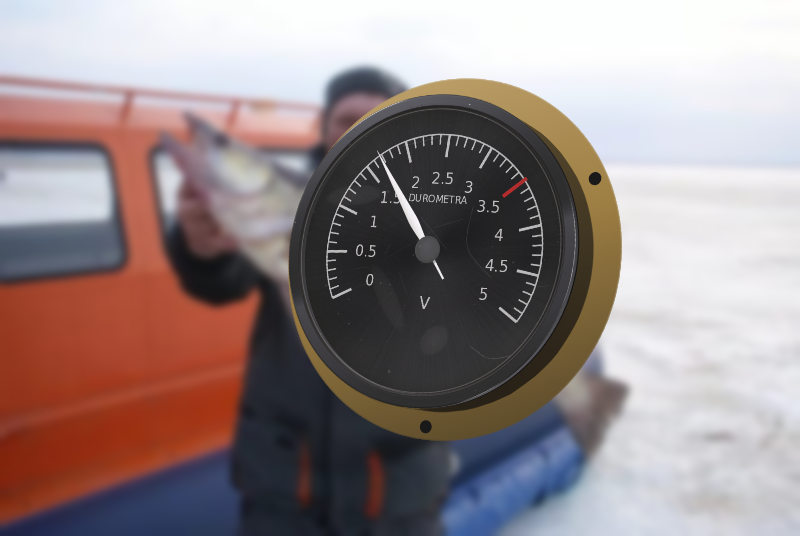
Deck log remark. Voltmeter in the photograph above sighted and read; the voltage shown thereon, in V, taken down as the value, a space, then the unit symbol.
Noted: 1.7 V
